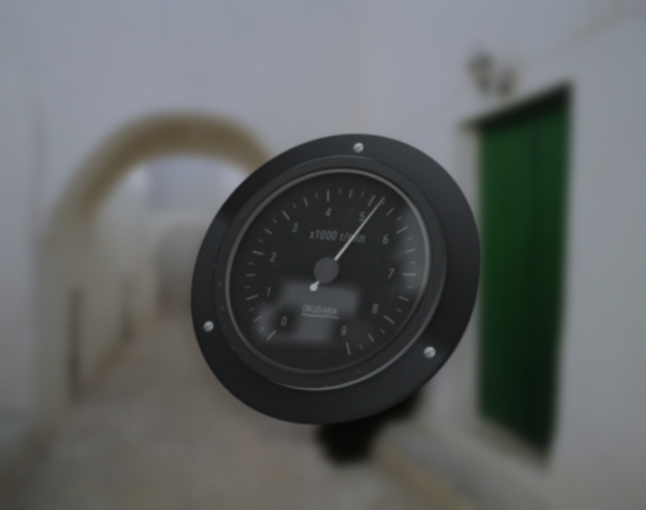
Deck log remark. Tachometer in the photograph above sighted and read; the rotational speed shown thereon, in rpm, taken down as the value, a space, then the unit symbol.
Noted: 5250 rpm
